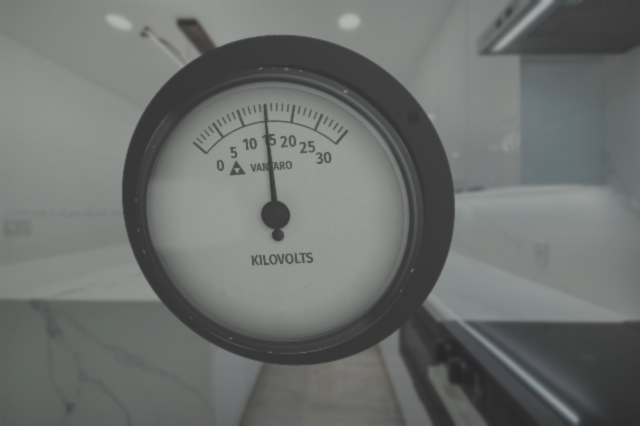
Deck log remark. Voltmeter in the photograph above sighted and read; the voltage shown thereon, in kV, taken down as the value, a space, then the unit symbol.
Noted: 15 kV
